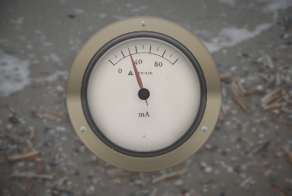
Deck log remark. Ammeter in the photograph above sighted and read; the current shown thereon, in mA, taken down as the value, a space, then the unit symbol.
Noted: 30 mA
